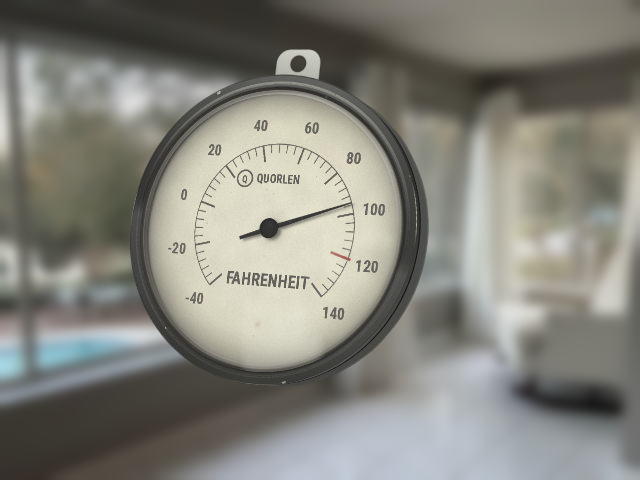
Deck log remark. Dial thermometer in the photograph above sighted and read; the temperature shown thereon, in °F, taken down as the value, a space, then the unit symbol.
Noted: 96 °F
